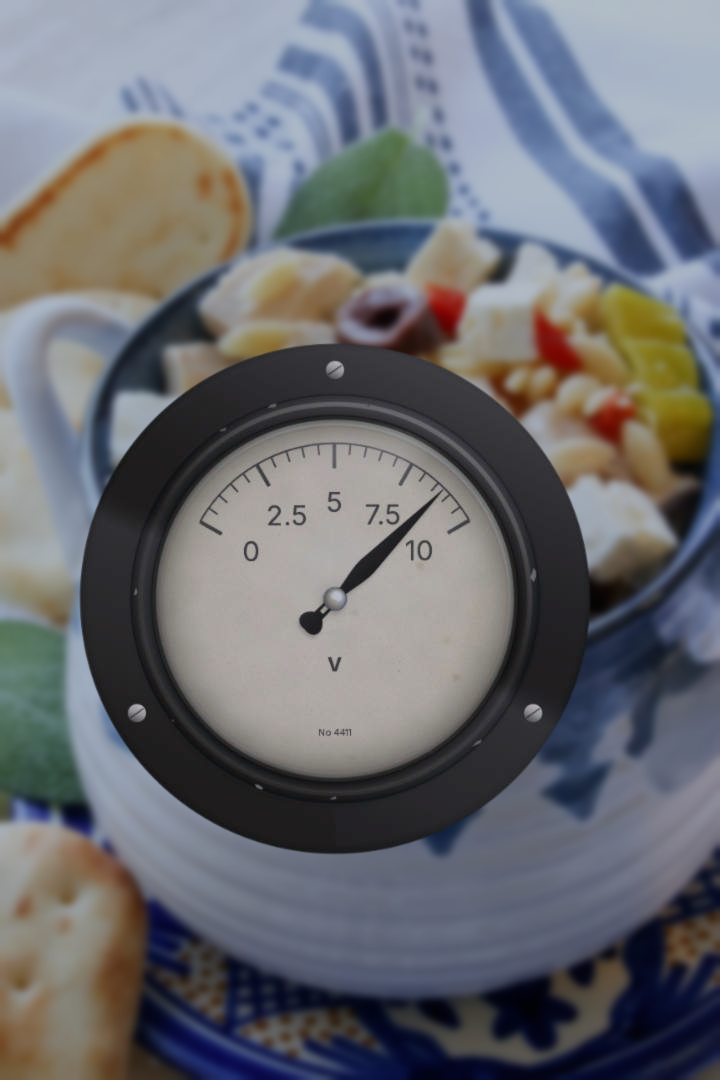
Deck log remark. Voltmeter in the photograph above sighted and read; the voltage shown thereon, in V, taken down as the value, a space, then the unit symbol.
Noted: 8.75 V
